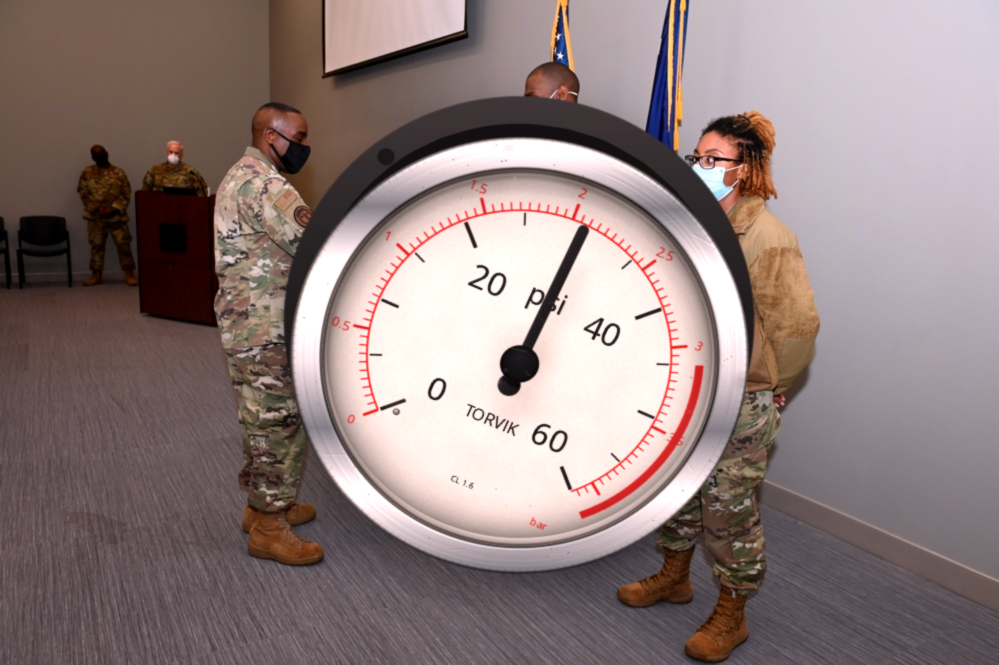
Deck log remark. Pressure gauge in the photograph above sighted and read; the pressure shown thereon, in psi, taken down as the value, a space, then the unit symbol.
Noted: 30 psi
